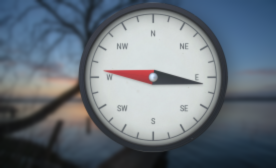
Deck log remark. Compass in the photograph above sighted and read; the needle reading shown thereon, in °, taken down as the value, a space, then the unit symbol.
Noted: 277.5 °
